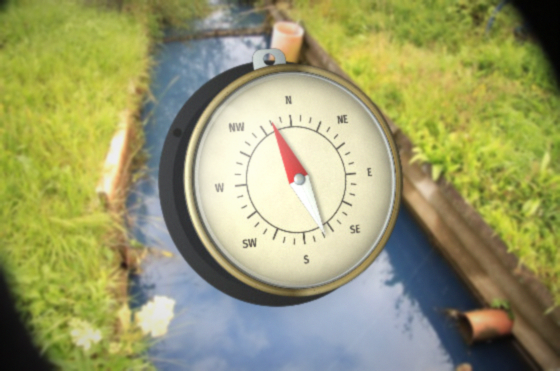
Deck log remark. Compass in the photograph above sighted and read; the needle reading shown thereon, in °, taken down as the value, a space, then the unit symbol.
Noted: 340 °
